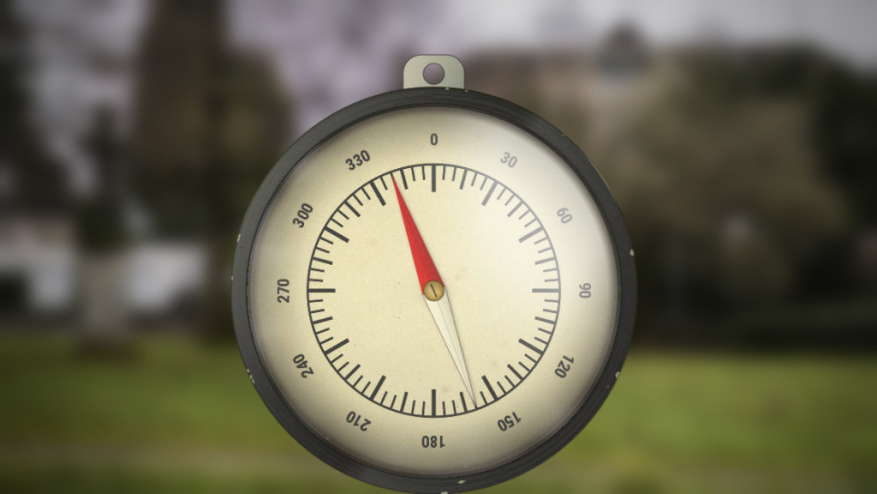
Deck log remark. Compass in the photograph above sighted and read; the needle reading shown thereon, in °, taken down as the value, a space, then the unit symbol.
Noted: 340 °
